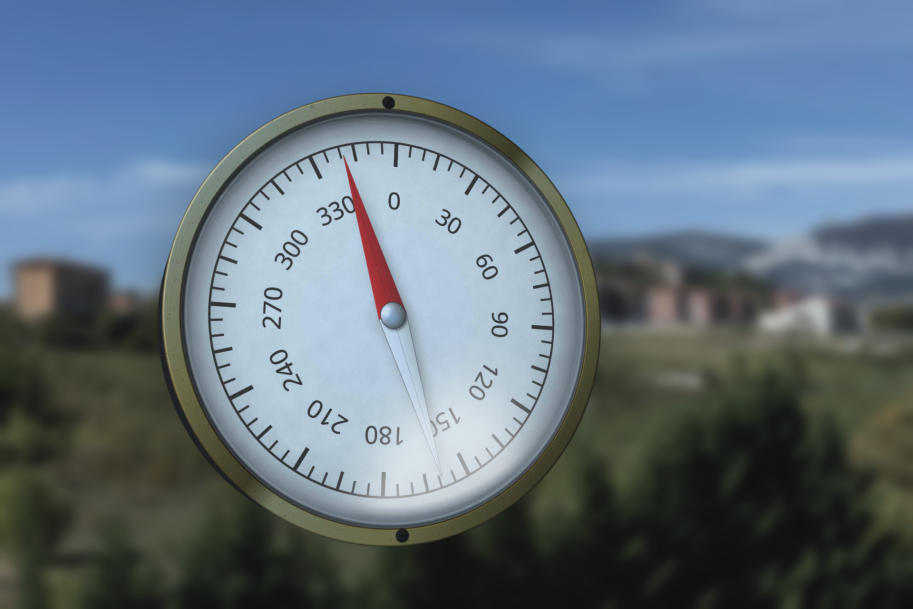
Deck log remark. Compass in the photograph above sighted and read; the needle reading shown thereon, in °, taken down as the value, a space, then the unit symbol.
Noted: 340 °
